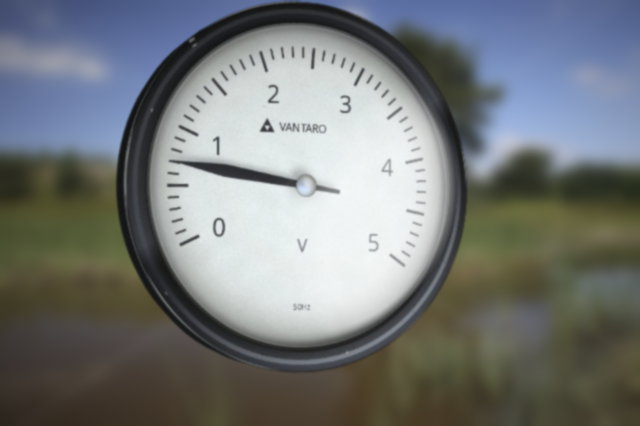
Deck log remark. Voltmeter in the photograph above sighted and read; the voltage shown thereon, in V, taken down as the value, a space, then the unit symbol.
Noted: 0.7 V
